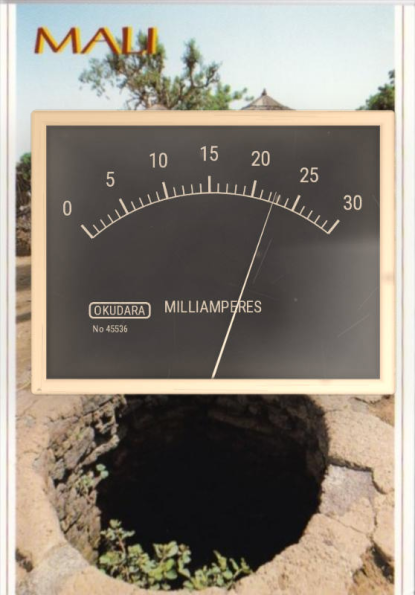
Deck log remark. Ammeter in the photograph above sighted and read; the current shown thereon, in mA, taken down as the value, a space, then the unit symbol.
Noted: 22.5 mA
